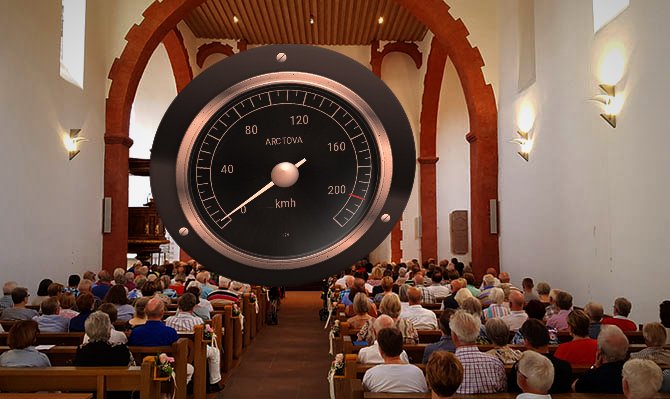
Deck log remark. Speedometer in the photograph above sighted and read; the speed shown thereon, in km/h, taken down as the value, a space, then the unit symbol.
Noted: 5 km/h
